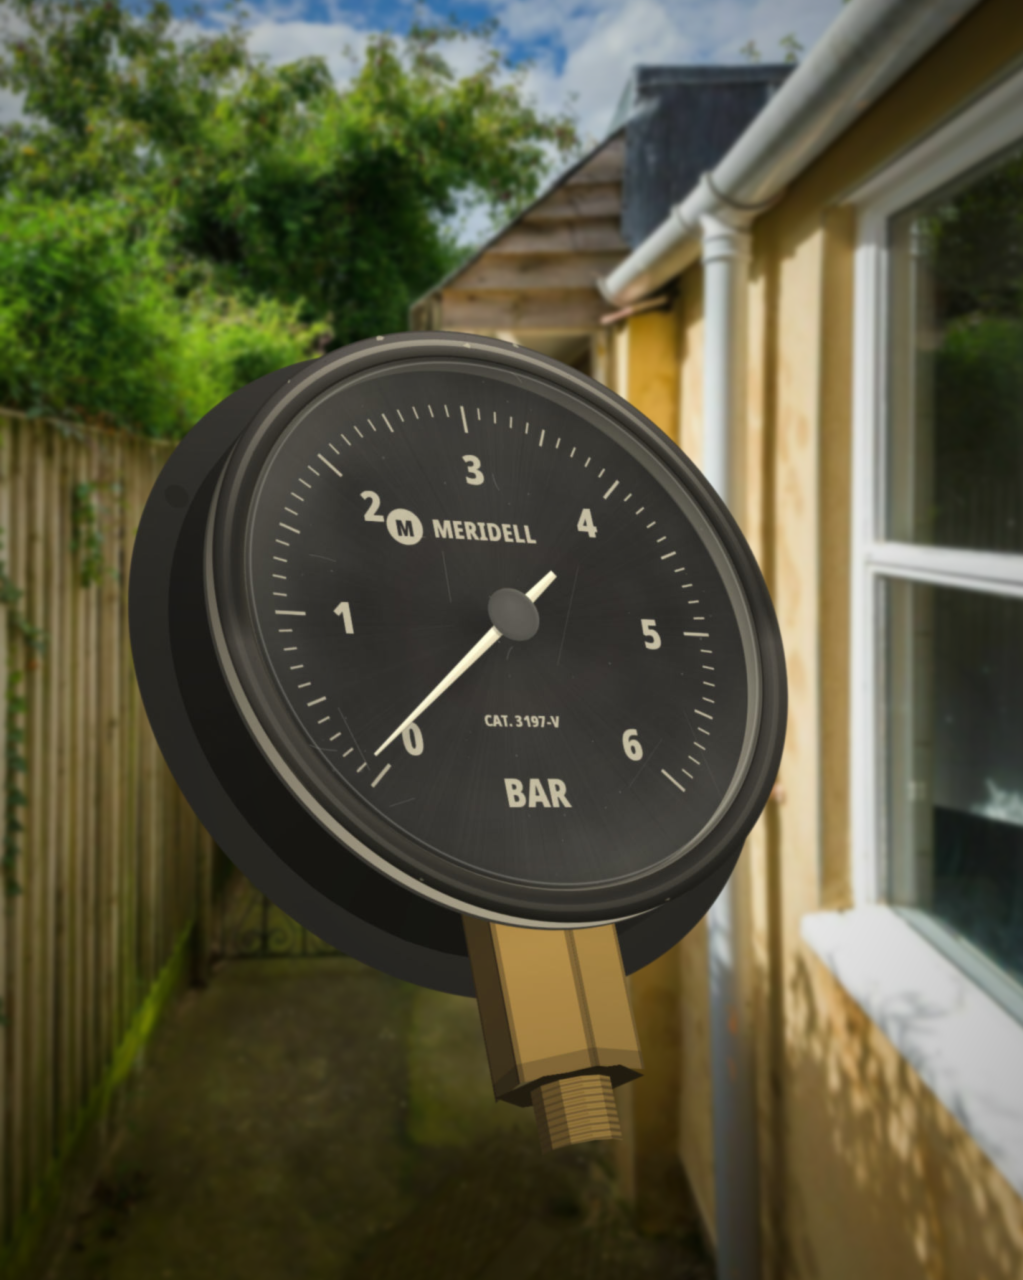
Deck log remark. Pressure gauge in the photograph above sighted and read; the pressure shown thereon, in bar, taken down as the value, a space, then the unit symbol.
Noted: 0.1 bar
